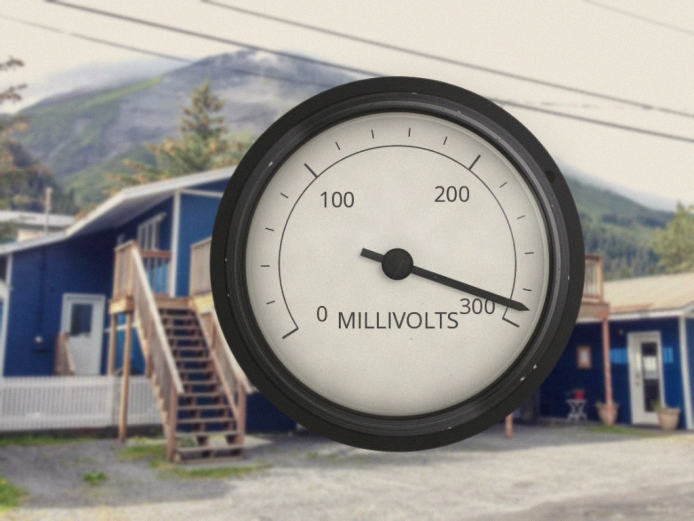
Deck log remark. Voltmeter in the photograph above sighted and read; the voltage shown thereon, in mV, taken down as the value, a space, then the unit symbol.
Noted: 290 mV
